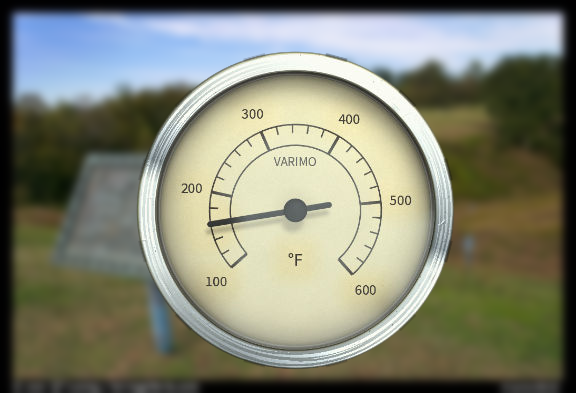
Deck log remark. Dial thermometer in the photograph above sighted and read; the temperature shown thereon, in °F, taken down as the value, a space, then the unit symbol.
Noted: 160 °F
